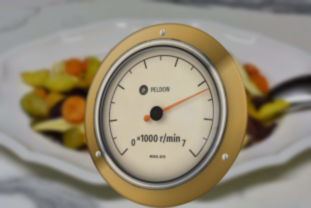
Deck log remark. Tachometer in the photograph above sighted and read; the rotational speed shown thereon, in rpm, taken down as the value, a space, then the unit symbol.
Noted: 5250 rpm
